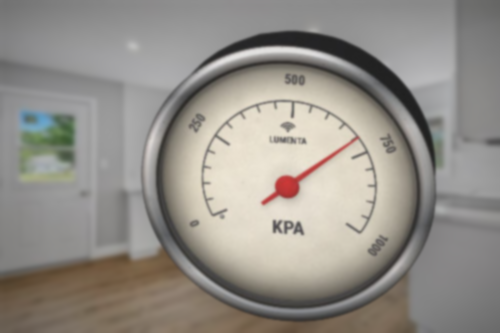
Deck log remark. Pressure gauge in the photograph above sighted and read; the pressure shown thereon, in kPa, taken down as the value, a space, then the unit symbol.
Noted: 700 kPa
